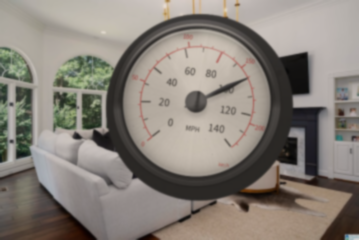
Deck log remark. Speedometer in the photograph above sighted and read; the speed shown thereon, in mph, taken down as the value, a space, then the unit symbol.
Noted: 100 mph
